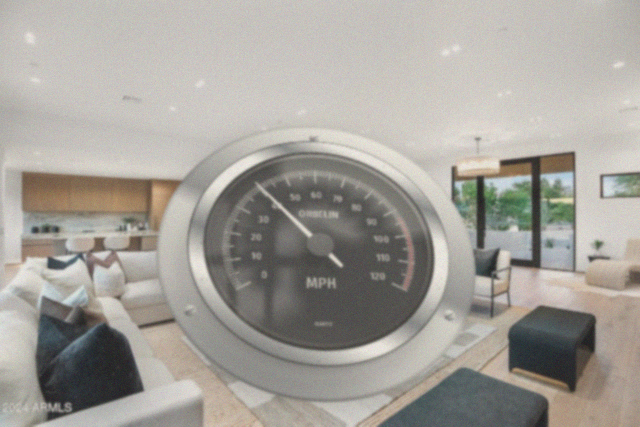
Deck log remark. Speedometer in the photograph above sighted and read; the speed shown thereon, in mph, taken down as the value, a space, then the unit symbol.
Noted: 40 mph
